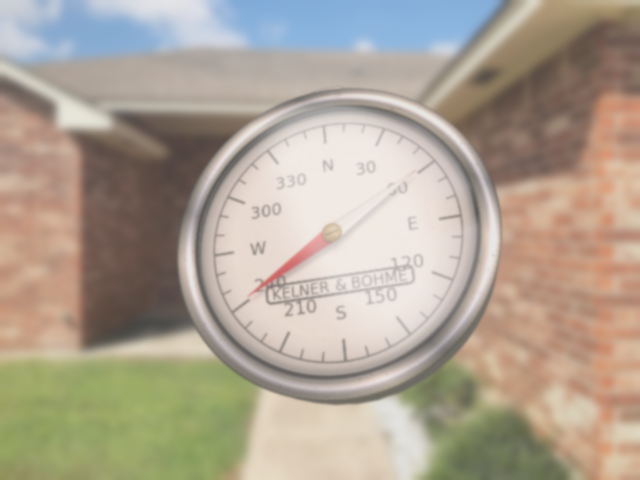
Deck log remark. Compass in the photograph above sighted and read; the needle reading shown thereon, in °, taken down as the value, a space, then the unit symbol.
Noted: 240 °
